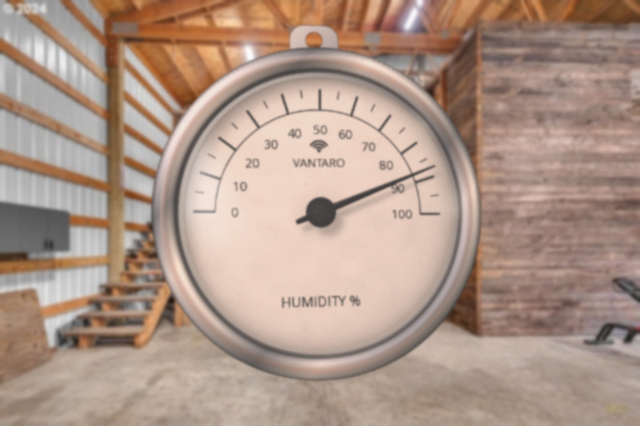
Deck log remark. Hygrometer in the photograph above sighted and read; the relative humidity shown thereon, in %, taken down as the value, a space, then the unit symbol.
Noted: 87.5 %
